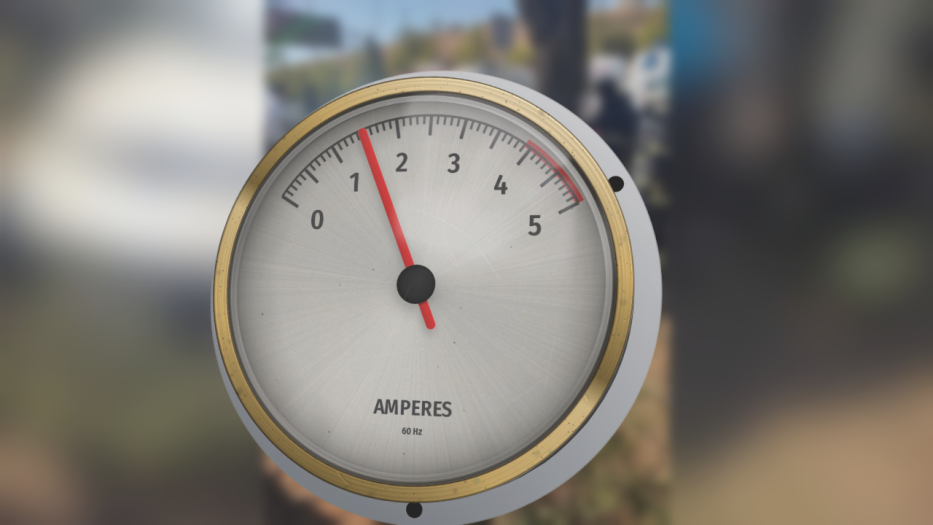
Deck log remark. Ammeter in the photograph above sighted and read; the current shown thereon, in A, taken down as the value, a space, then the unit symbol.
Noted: 1.5 A
